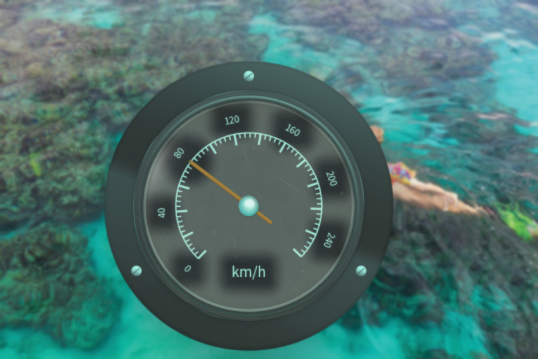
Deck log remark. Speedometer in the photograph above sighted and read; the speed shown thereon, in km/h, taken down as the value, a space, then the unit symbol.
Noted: 80 km/h
